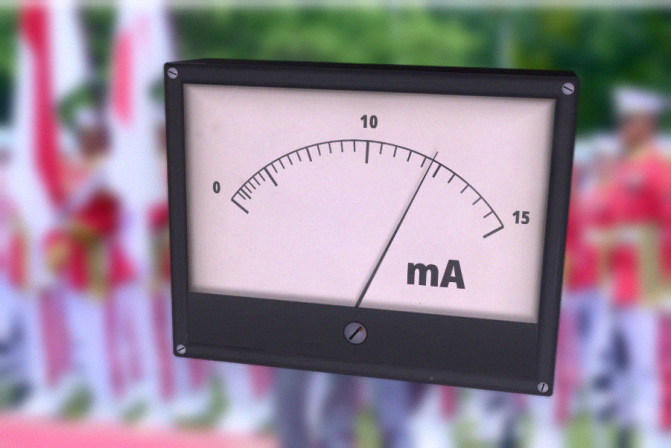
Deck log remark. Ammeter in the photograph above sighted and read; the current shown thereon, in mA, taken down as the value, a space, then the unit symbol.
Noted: 12.25 mA
